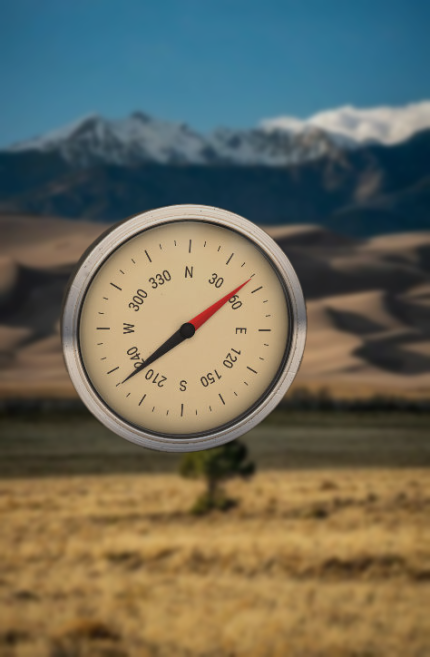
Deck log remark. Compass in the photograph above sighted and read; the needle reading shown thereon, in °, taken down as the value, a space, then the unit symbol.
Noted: 50 °
